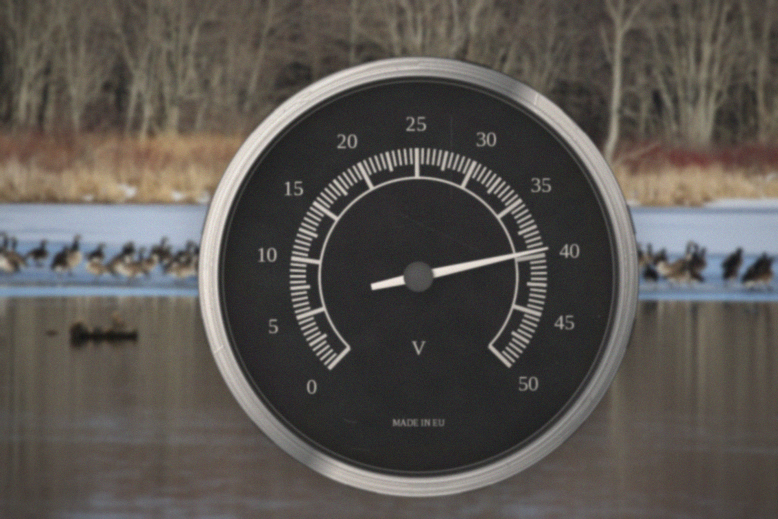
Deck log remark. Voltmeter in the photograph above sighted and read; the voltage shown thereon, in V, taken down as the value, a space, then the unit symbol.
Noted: 39.5 V
